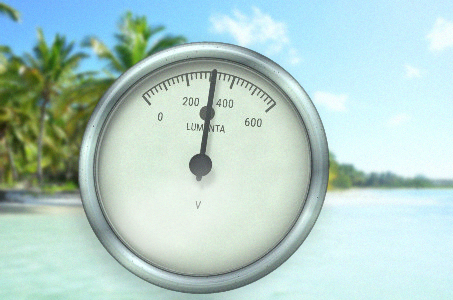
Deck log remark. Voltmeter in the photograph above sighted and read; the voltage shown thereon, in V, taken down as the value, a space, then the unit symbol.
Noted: 320 V
